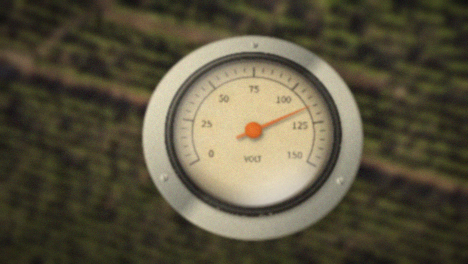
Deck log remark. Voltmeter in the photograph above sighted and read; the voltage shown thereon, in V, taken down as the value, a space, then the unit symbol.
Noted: 115 V
